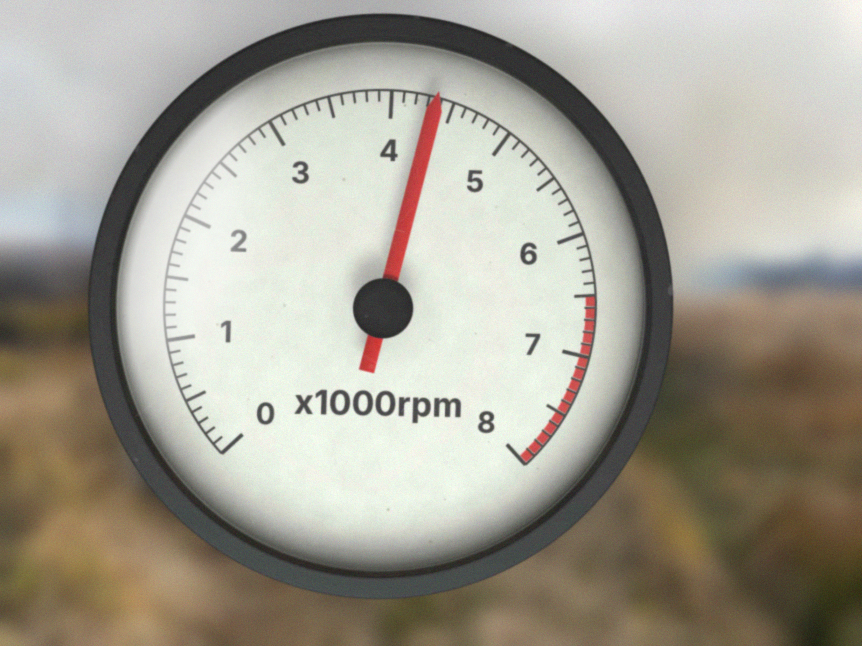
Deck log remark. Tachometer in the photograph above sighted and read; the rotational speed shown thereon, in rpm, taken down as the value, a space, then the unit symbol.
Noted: 4350 rpm
